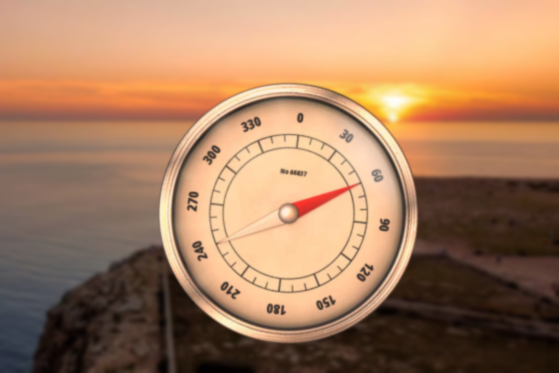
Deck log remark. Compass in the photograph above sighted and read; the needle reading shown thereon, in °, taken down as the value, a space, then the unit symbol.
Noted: 60 °
